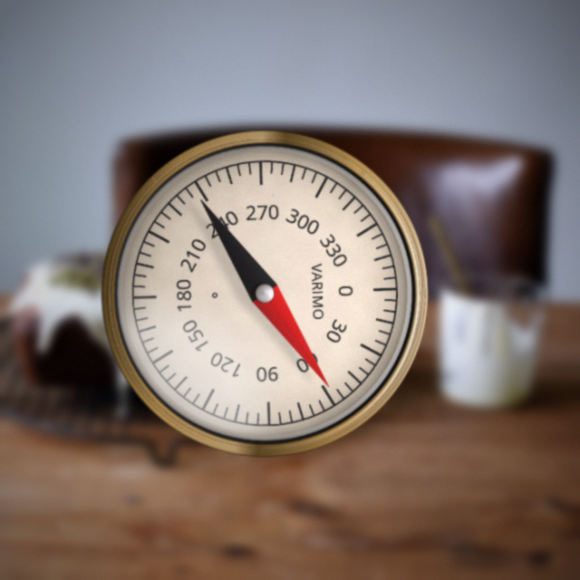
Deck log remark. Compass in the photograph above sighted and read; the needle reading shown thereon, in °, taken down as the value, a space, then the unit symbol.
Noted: 57.5 °
